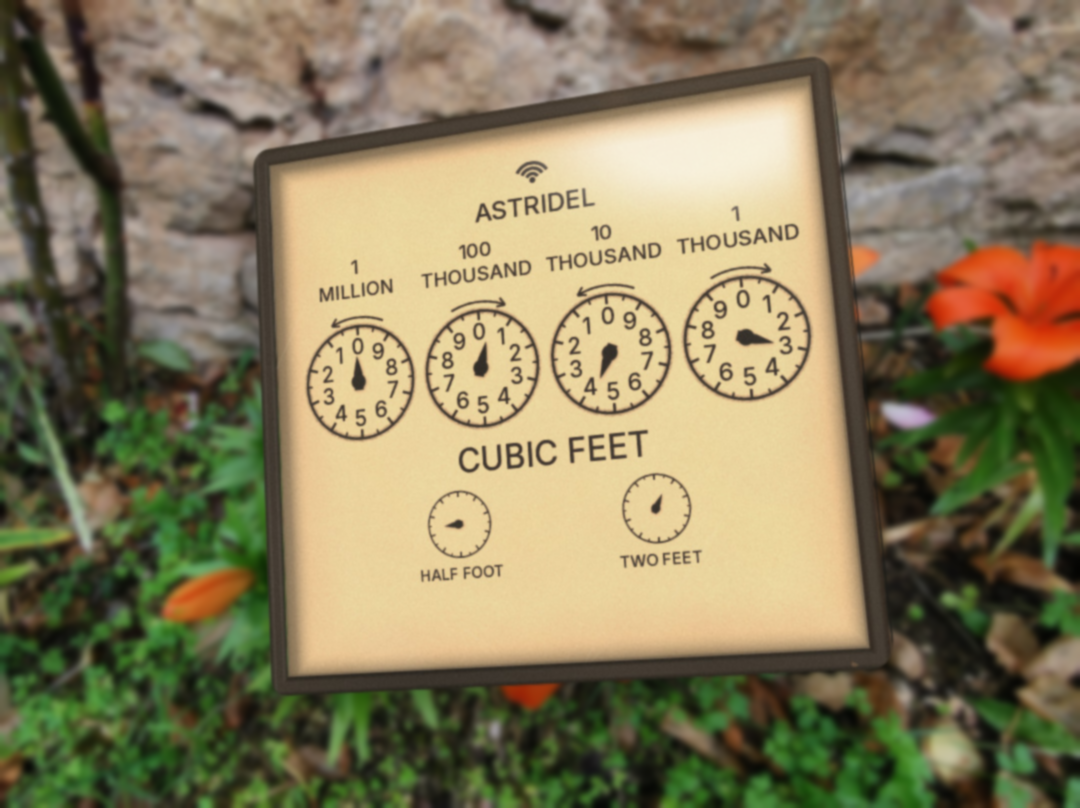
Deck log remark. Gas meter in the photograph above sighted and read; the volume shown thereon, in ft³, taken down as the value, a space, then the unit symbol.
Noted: 4300 ft³
